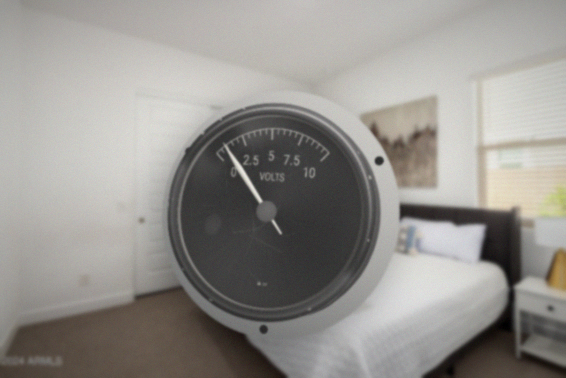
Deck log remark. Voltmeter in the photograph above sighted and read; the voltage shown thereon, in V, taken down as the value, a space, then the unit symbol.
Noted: 1 V
